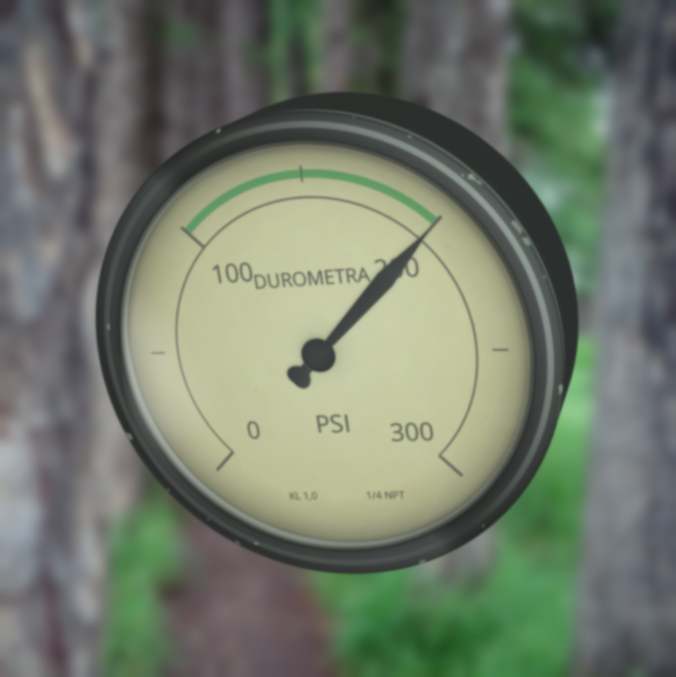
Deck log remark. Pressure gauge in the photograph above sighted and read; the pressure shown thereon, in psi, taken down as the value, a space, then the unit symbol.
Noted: 200 psi
